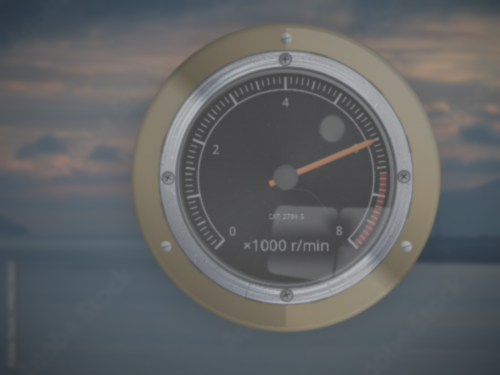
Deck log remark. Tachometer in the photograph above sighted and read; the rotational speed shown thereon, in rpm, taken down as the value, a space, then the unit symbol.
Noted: 6000 rpm
